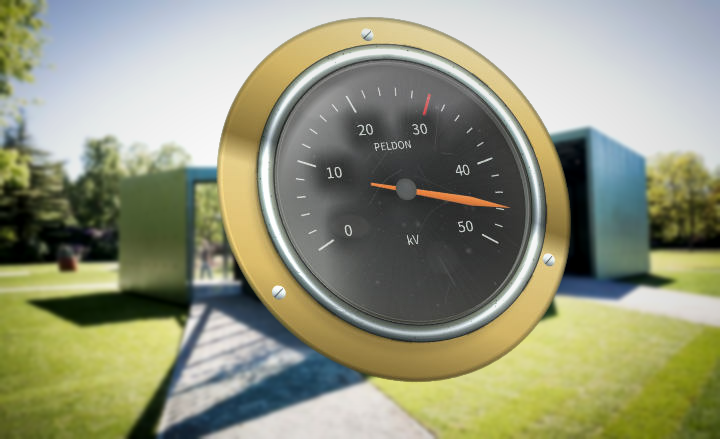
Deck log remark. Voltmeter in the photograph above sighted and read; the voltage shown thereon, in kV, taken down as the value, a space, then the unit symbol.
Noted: 46 kV
